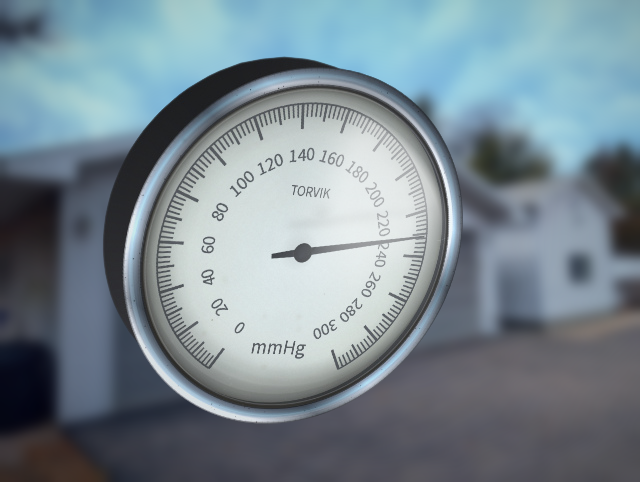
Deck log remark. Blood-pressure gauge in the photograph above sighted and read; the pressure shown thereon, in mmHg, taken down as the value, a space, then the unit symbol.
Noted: 230 mmHg
